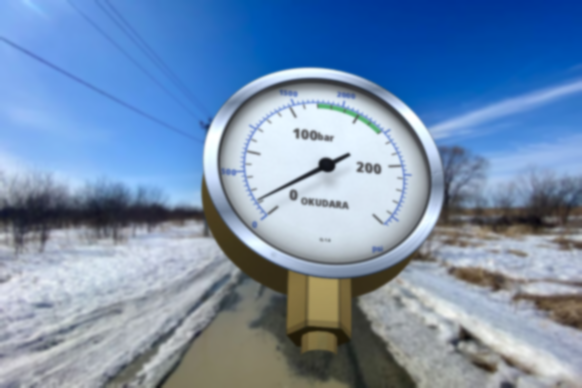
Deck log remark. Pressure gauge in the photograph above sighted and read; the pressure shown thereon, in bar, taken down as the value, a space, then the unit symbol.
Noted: 10 bar
